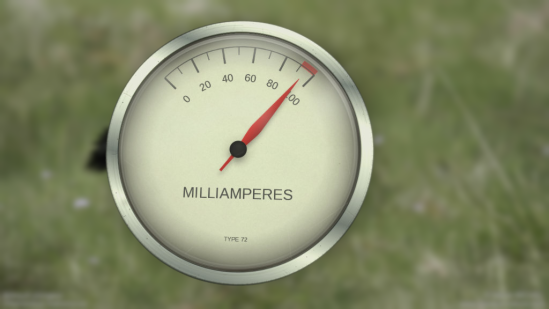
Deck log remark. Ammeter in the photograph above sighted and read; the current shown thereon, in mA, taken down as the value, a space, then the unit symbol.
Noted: 95 mA
